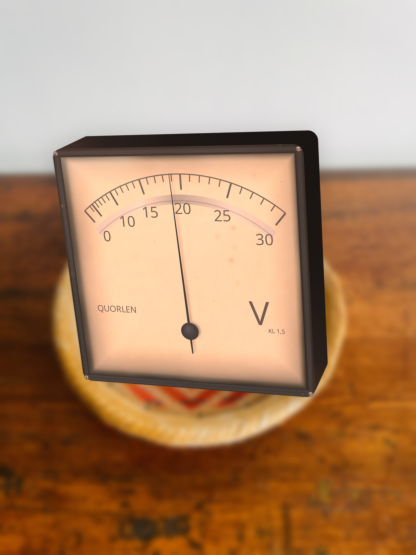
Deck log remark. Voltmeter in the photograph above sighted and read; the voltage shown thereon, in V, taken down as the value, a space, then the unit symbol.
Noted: 19 V
